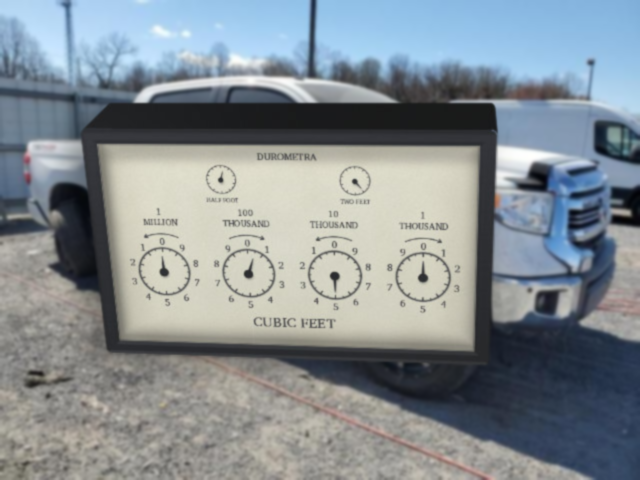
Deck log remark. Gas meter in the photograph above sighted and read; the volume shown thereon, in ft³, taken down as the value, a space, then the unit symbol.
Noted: 5000 ft³
